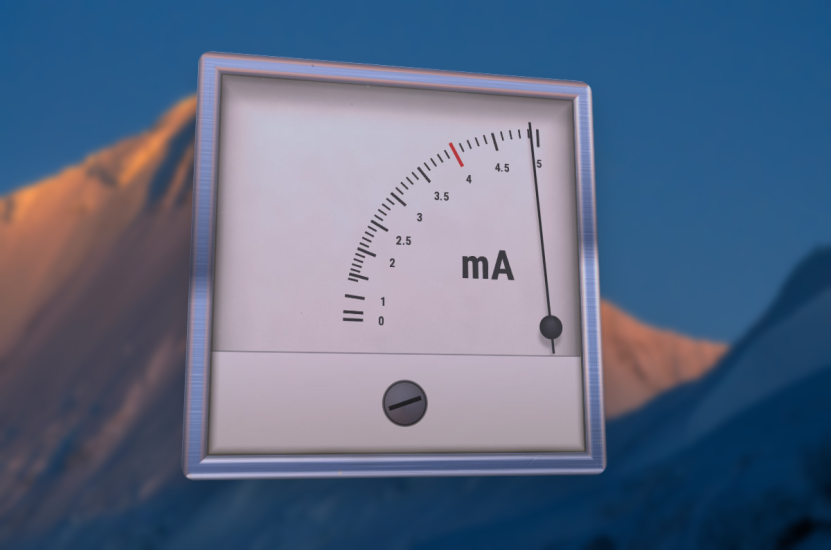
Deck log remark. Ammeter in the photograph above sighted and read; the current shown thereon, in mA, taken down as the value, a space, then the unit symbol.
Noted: 4.9 mA
